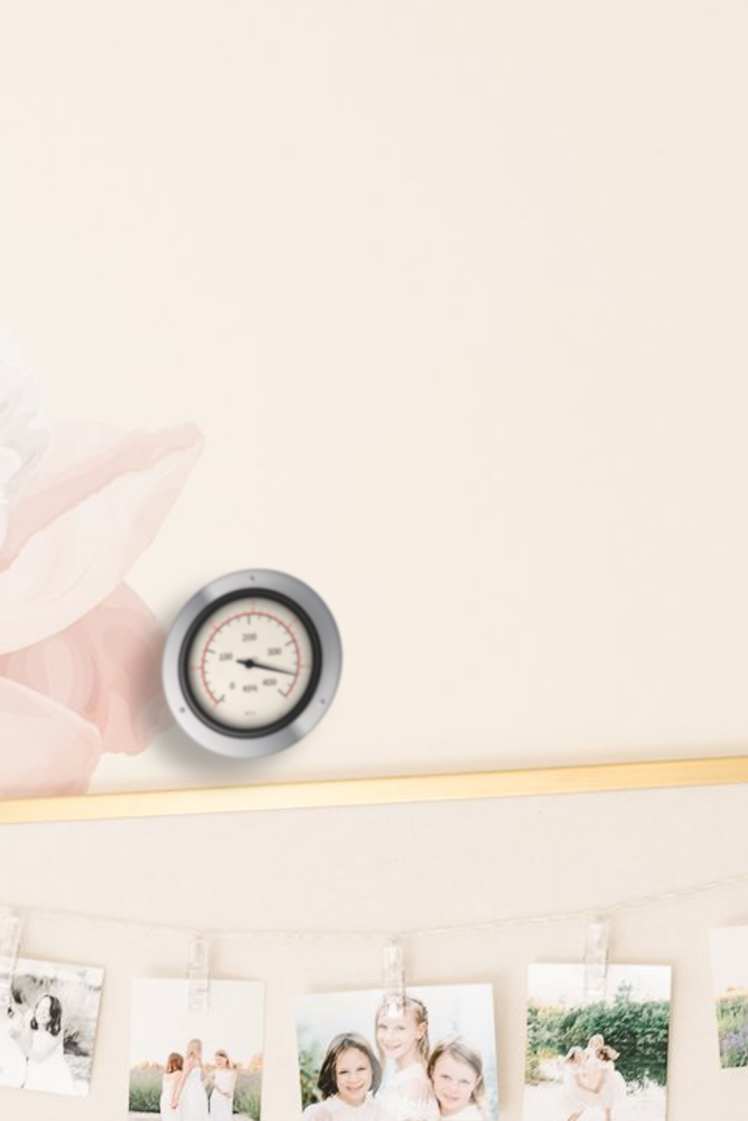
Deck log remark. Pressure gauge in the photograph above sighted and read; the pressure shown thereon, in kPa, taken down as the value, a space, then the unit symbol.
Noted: 360 kPa
